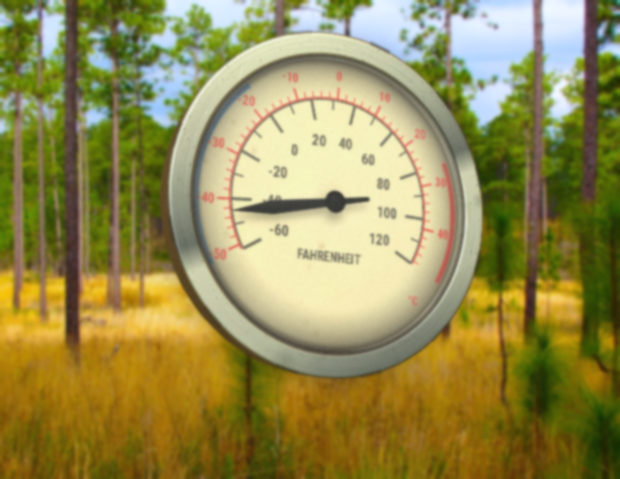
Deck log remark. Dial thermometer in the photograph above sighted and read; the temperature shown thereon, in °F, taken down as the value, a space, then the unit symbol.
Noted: -45 °F
